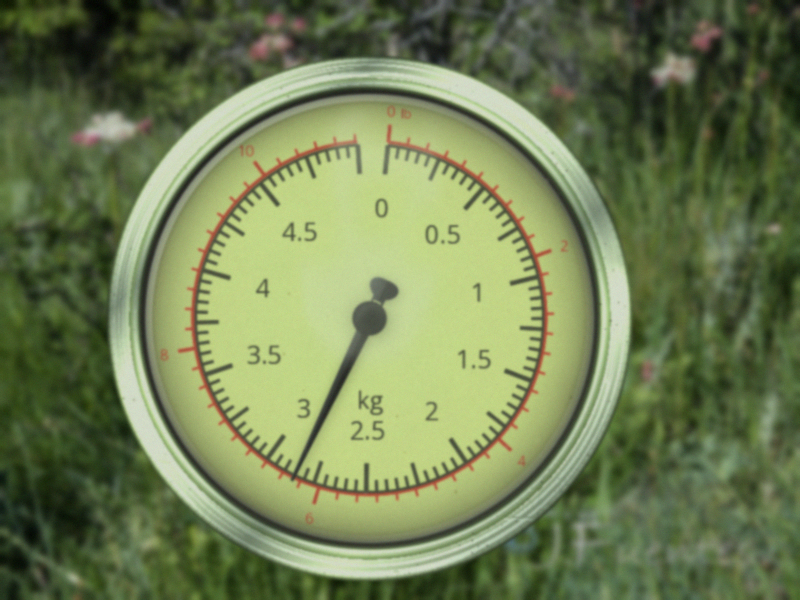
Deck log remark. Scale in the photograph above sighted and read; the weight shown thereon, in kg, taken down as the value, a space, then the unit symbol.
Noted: 2.85 kg
